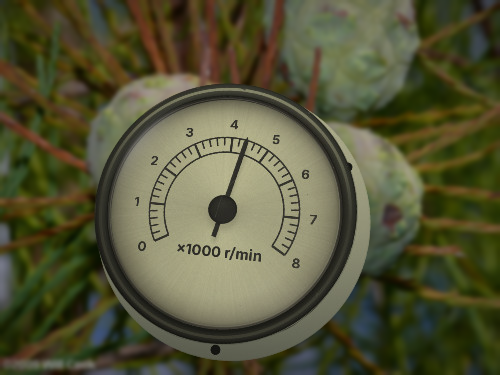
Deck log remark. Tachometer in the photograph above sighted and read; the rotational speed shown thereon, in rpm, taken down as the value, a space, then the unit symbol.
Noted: 4400 rpm
